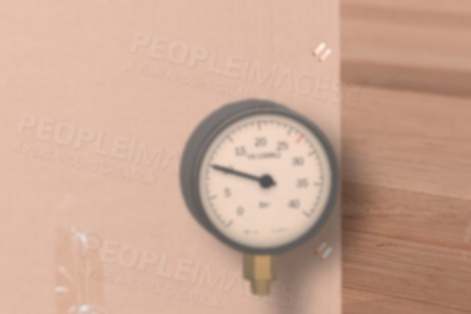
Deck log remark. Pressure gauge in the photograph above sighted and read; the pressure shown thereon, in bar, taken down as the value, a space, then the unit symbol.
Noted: 10 bar
